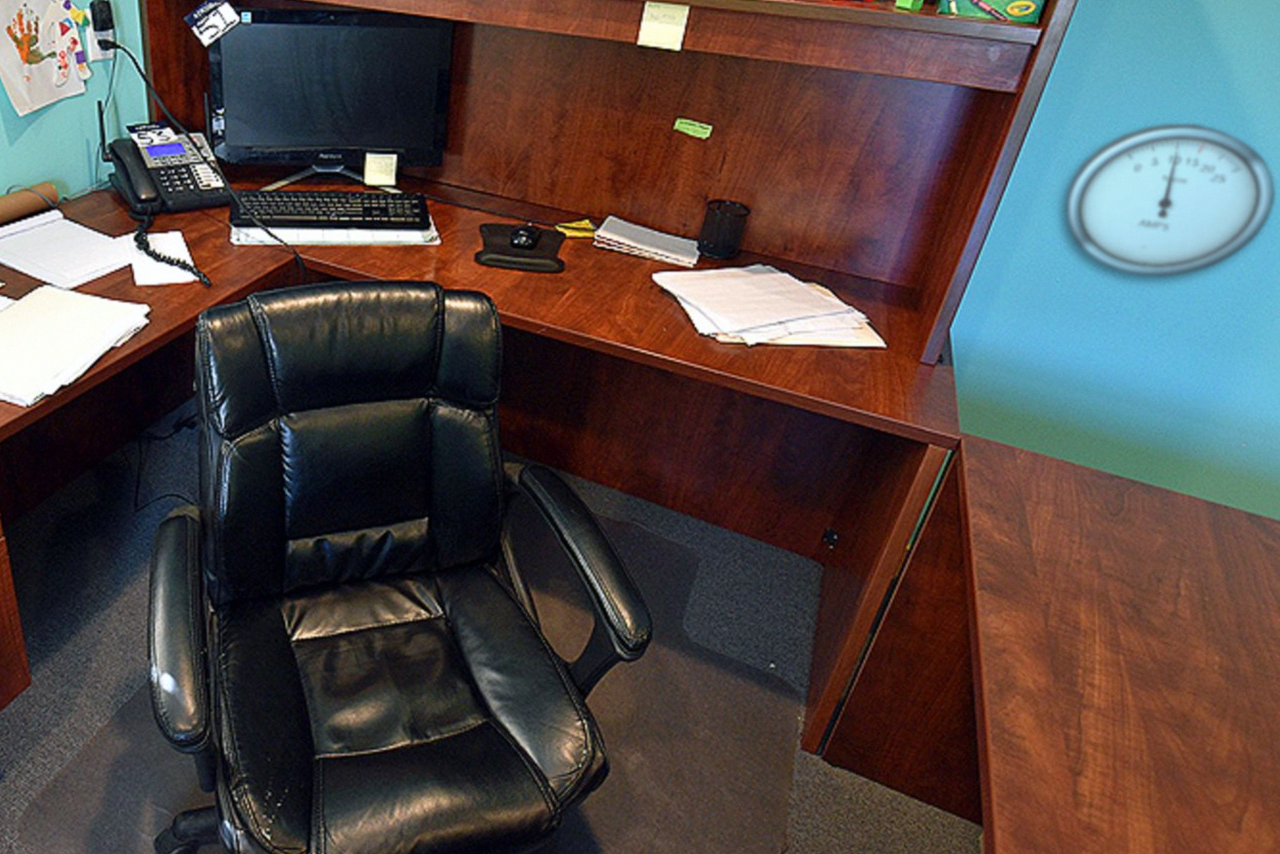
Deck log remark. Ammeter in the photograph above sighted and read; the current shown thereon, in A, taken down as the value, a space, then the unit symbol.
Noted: 10 A
